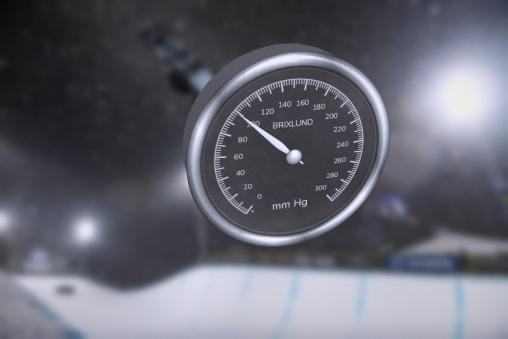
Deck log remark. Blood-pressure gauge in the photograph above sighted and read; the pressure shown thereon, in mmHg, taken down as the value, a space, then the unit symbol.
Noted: 100 mmHg
